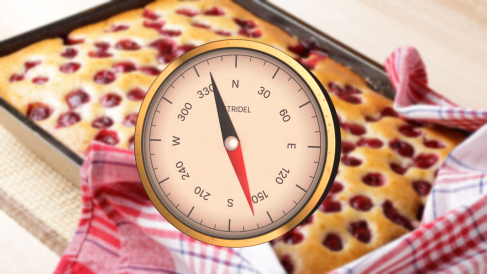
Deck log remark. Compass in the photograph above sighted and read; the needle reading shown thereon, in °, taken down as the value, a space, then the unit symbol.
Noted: 160 °
